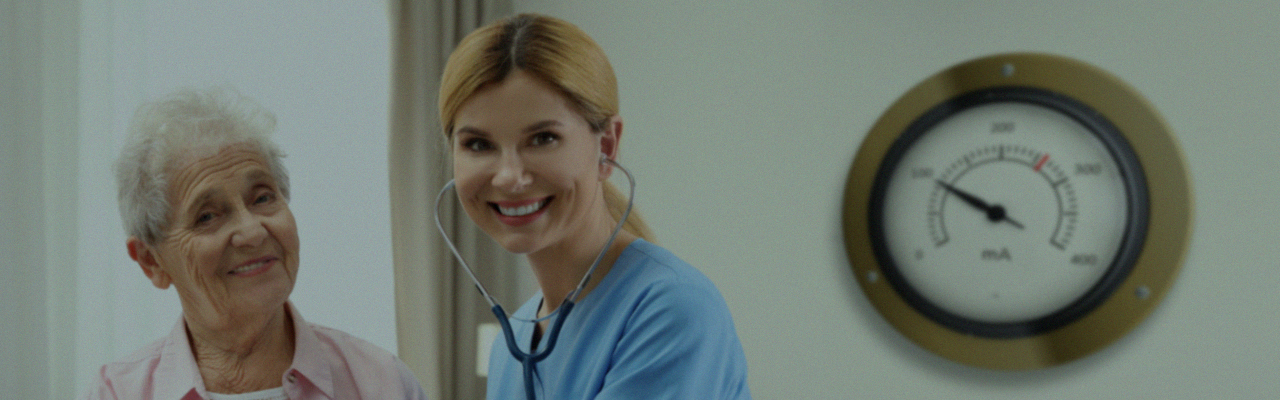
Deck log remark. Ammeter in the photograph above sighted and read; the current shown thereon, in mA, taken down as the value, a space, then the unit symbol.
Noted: 100 mA
